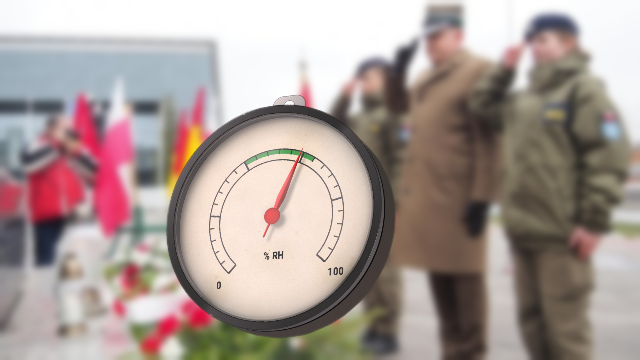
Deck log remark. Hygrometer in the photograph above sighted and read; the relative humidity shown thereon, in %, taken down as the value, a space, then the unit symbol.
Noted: 60 %
